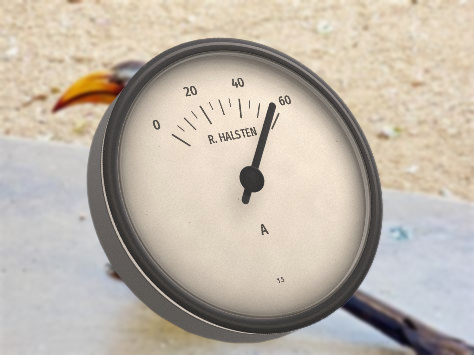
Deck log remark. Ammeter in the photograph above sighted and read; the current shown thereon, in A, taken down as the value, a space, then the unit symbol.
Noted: 55 A
